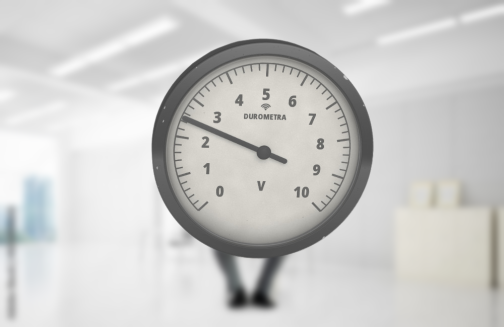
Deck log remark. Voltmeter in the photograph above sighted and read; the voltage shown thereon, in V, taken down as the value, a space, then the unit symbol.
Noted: 2.5 V
